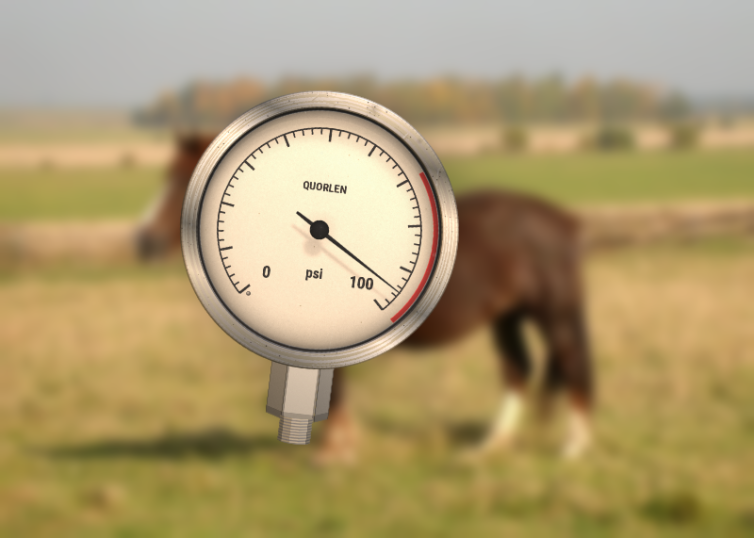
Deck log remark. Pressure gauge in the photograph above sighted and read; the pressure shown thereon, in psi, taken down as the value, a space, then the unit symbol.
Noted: 95 psi
